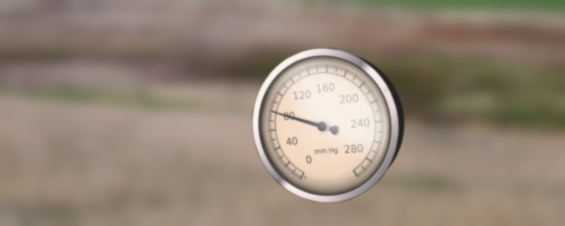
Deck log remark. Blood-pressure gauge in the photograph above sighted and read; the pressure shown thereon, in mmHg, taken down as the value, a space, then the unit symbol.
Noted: 80 mmHg
